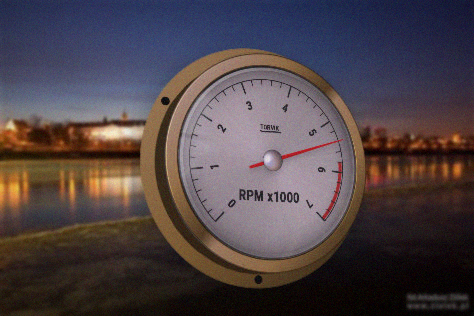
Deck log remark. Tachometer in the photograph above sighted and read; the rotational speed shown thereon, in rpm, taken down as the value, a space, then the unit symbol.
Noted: 5400 rpm
